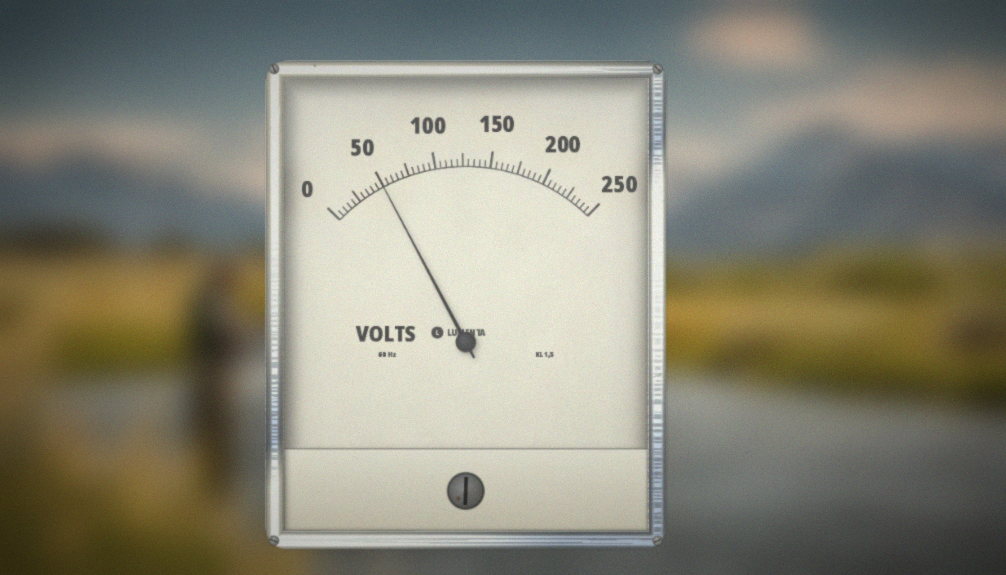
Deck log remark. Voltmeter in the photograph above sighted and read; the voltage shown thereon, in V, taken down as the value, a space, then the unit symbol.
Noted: 50 V
